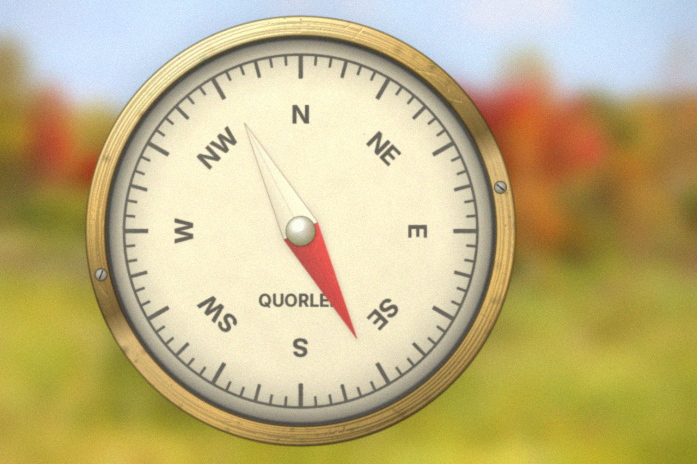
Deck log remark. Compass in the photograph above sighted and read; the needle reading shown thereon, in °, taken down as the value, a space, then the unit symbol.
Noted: 152.5 °
